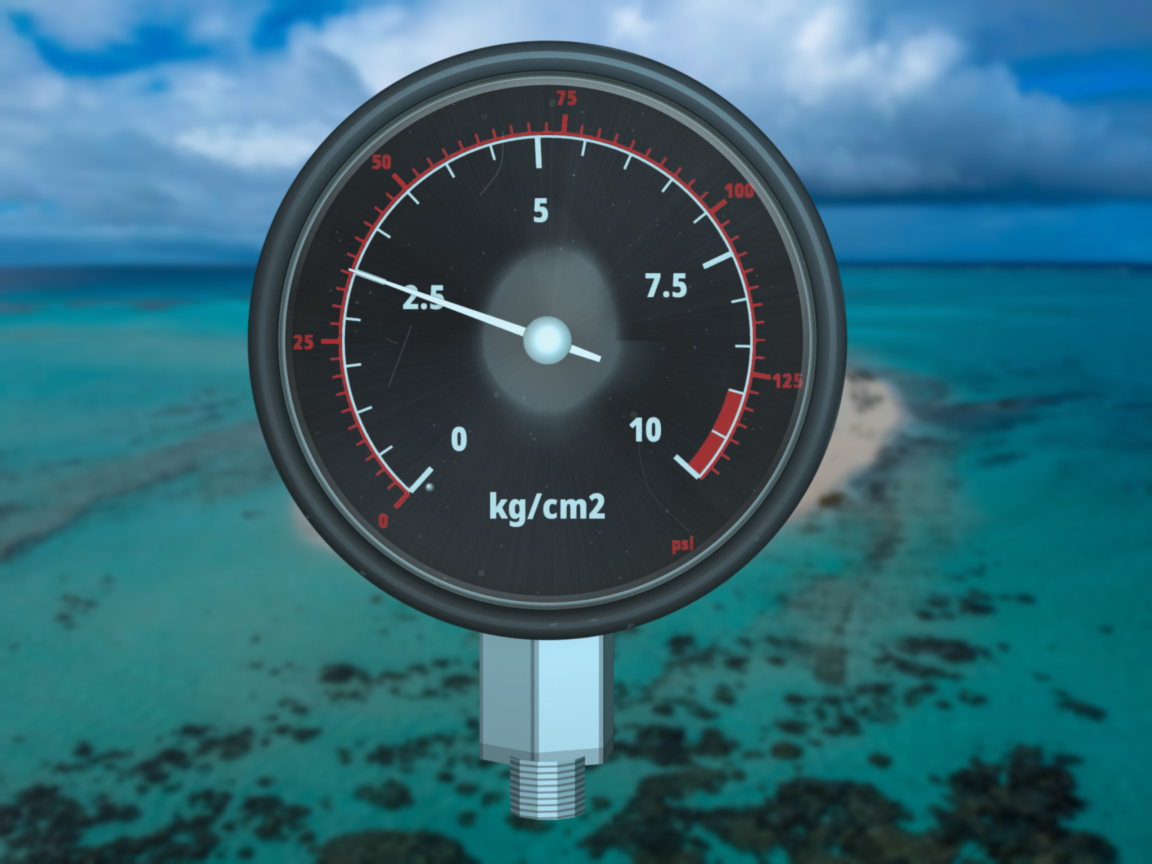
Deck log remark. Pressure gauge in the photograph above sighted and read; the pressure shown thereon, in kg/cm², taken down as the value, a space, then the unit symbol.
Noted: 2.5 kg/cm²
